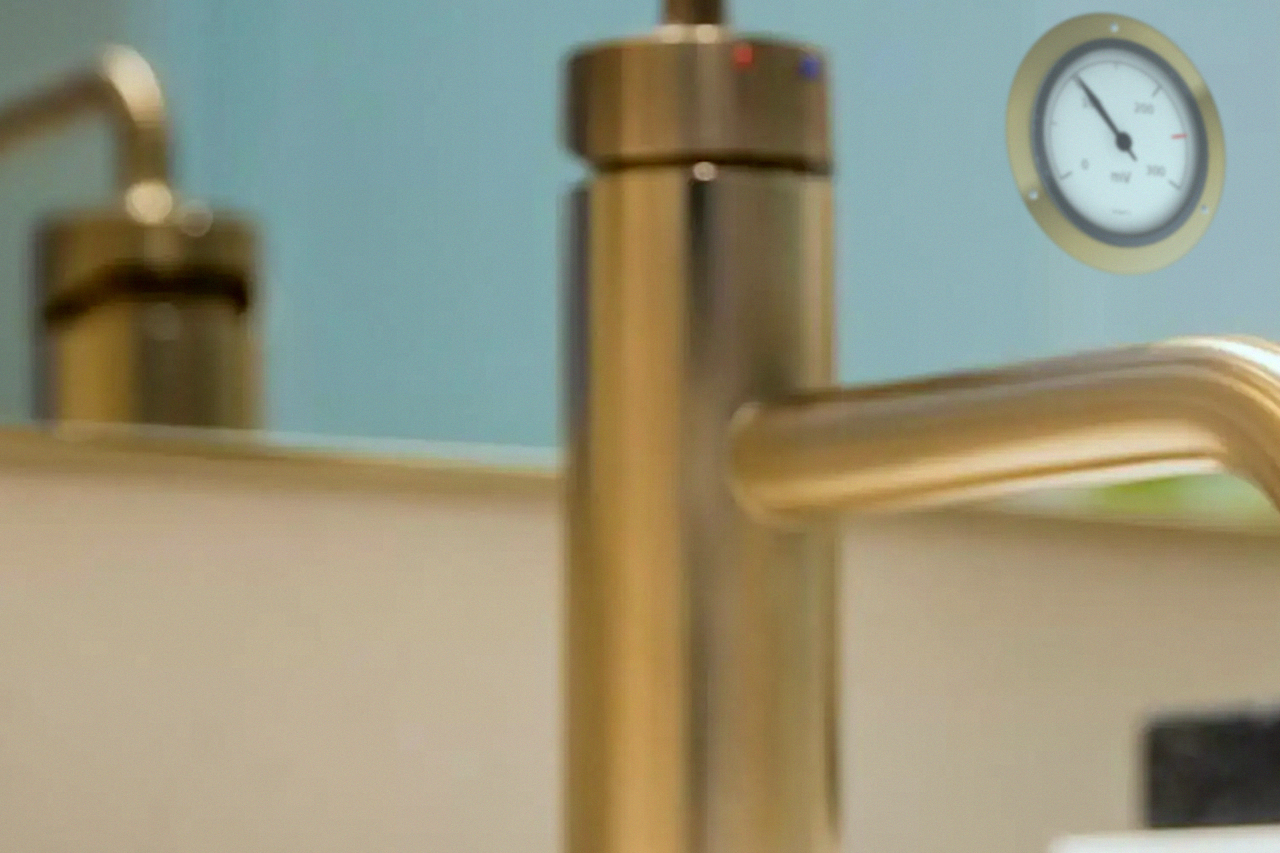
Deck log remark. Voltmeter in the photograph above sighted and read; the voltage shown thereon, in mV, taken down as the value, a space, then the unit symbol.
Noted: 100 mV
